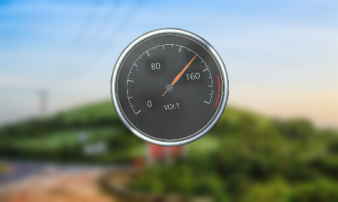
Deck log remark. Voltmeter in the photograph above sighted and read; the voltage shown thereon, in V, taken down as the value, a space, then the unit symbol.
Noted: 140 V
